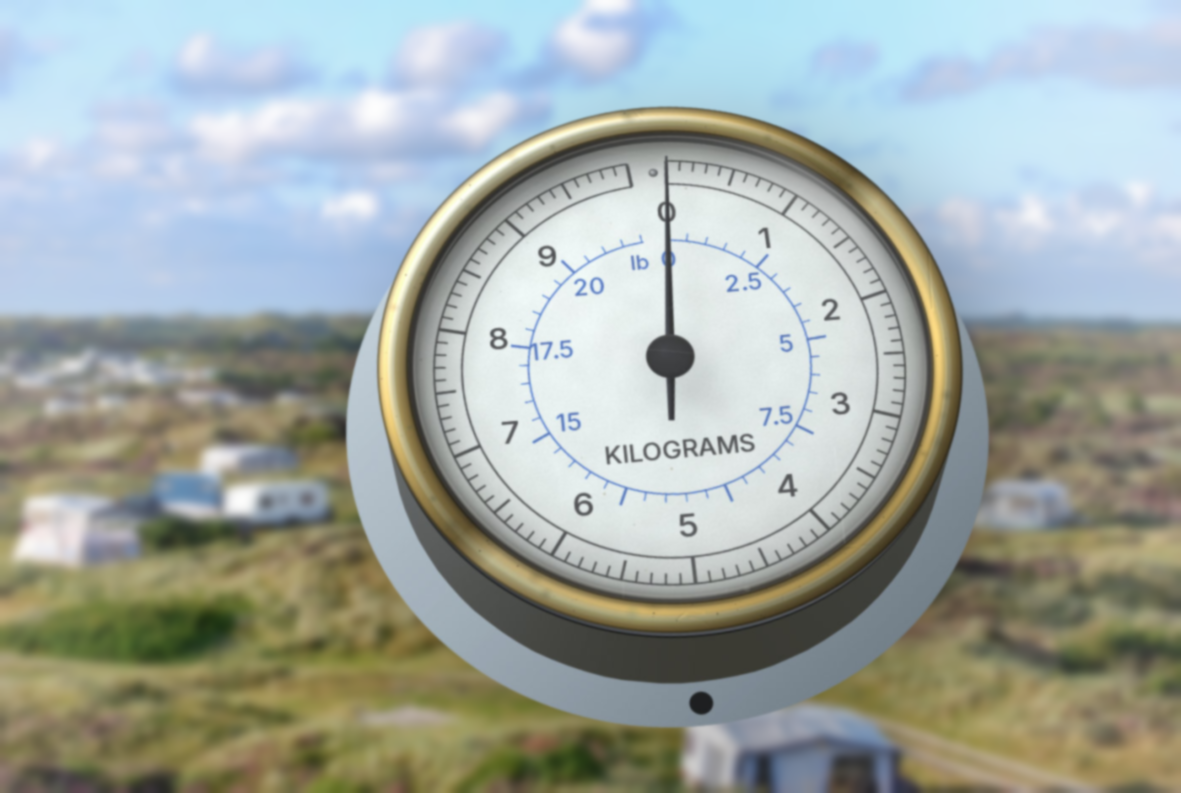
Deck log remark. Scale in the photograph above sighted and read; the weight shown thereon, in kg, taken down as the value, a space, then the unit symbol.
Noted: 0 kg
